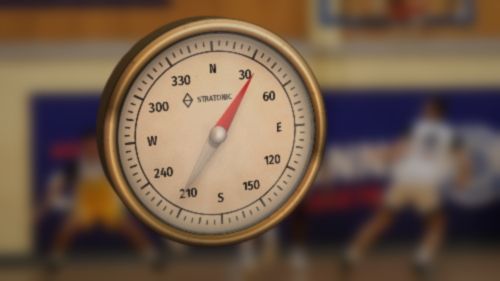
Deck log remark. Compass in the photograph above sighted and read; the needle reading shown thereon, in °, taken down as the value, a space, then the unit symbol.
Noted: 35 °
